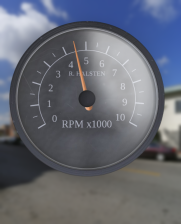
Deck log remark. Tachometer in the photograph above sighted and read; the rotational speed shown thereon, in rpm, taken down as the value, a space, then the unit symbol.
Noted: 4500 rpm
